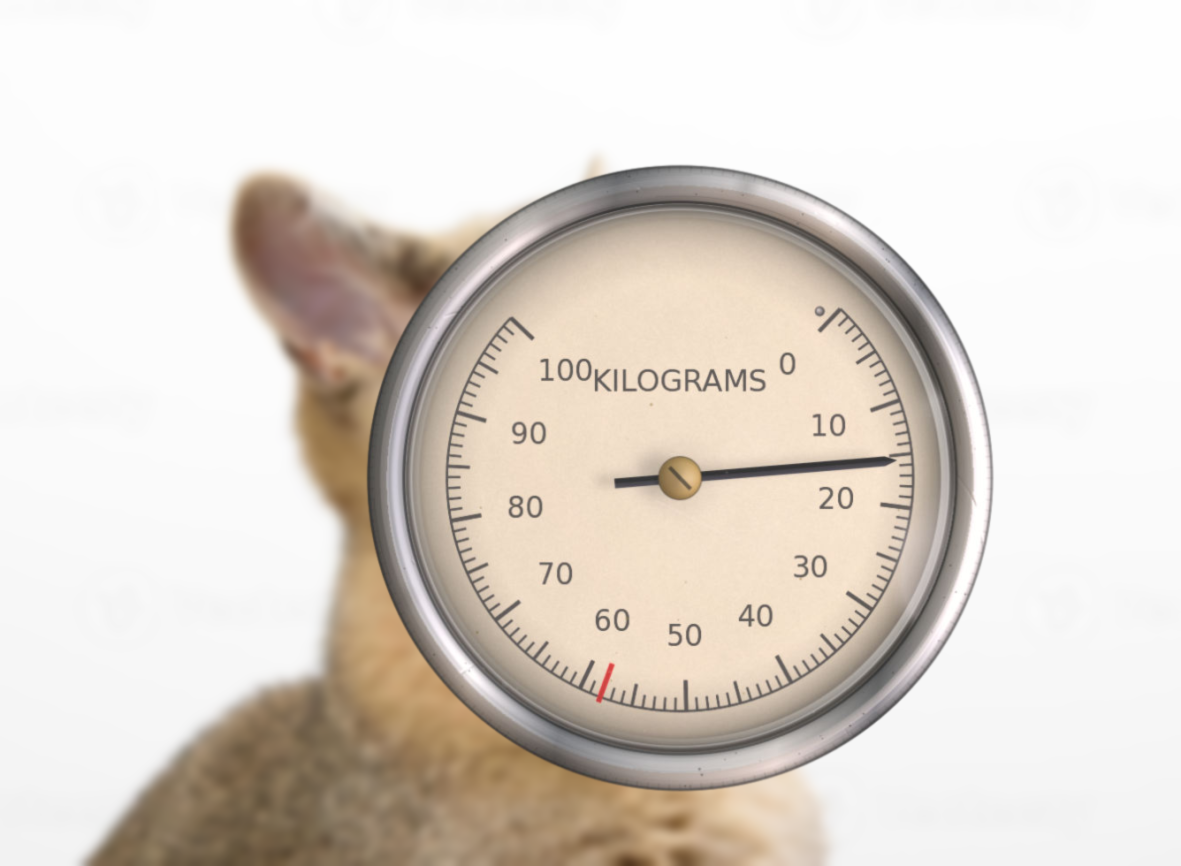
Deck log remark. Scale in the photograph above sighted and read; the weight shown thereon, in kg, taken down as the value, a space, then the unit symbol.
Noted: 15.5 kg
